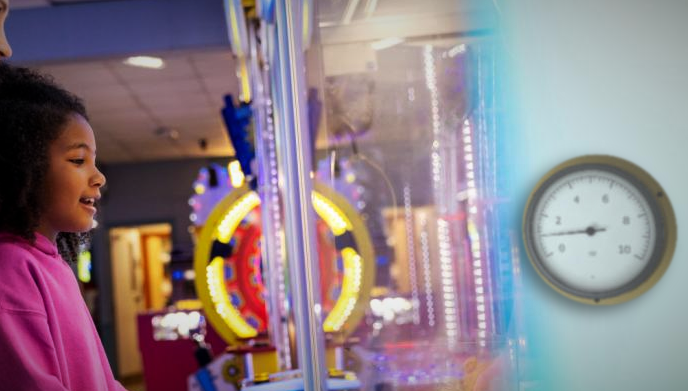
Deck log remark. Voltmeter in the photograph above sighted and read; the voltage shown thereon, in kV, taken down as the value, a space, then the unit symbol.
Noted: 1 kV
